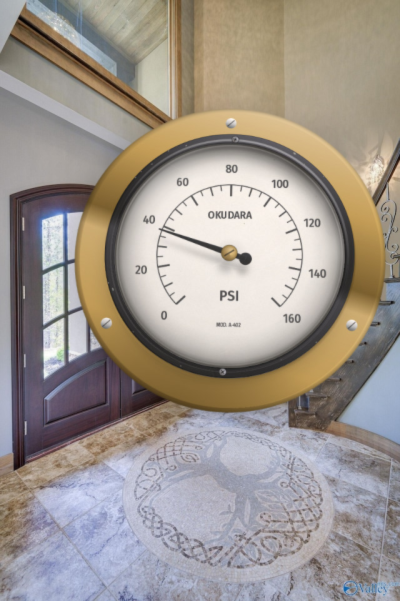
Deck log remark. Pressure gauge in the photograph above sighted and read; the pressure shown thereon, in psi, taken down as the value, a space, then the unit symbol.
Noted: 37.5 psi
